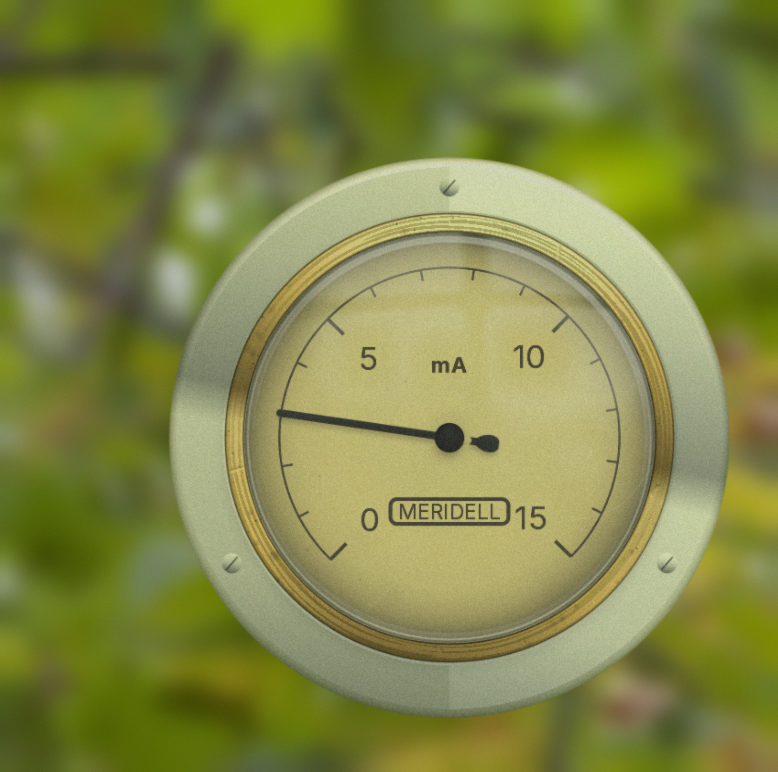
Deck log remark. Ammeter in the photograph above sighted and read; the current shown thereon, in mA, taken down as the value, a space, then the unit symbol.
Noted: 3 mA
